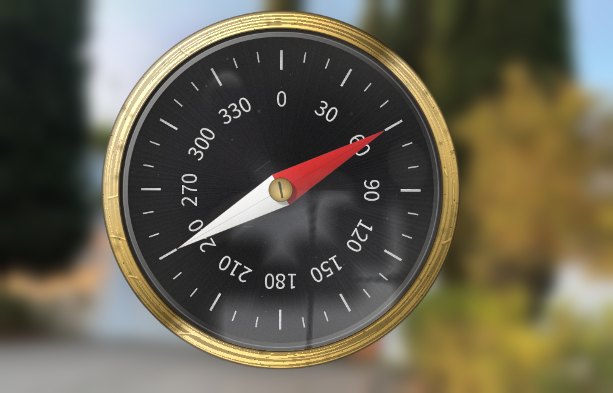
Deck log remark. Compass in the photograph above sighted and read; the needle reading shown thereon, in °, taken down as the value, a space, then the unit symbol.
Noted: 60 °
